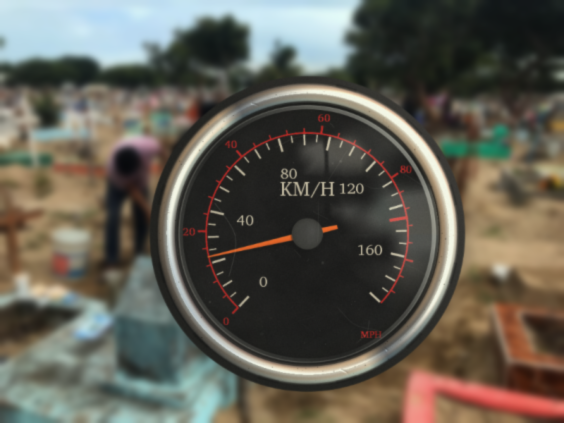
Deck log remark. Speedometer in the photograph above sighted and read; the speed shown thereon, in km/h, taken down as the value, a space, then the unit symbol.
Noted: 22.5 km/h
